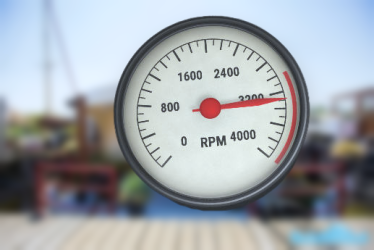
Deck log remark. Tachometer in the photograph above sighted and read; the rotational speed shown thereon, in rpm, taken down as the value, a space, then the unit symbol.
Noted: 3300 rpm
